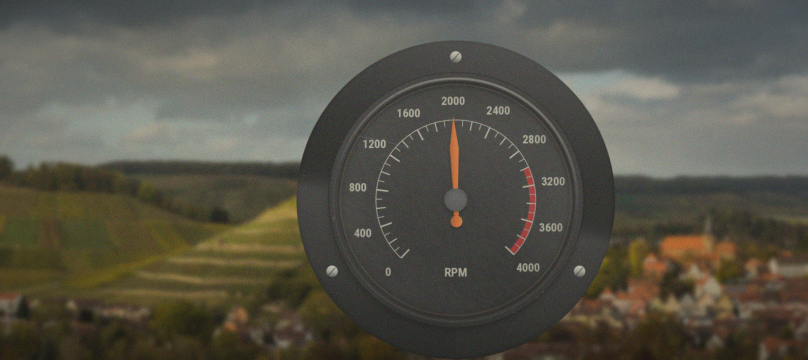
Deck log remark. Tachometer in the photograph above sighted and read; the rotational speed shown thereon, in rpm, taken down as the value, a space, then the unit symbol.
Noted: 2000 rpm
